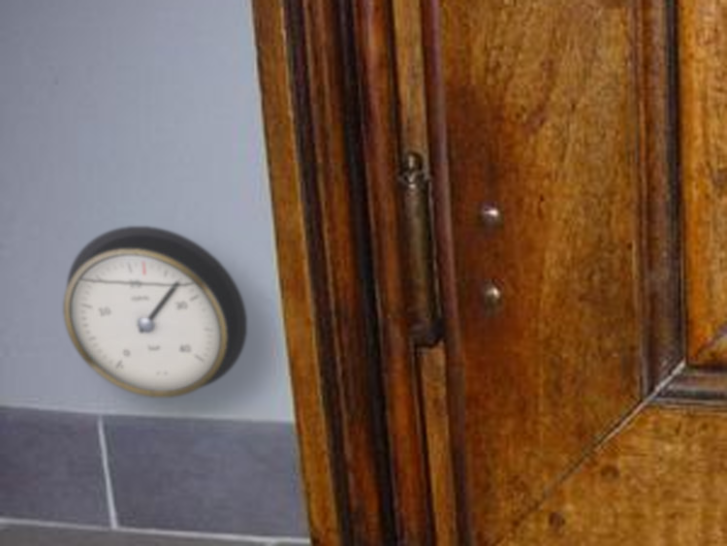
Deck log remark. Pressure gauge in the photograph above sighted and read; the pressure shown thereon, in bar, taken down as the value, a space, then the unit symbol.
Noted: 27 bar
